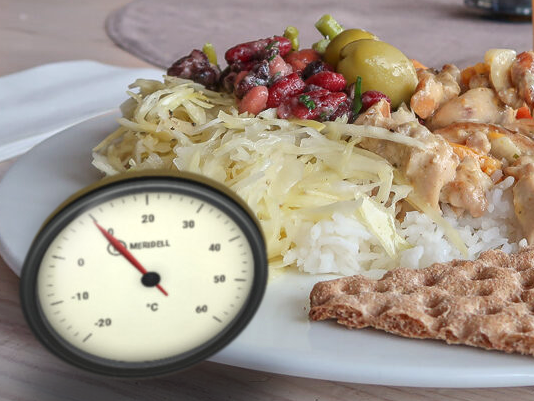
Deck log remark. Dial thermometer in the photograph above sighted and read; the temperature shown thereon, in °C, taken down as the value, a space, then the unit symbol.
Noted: 10 °C
